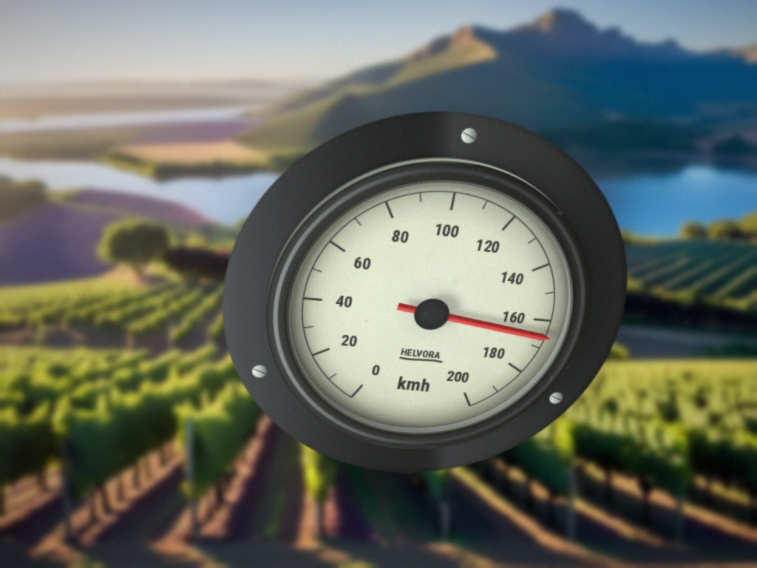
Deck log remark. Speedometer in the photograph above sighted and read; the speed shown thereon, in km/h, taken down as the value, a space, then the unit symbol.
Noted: 165 km/h
